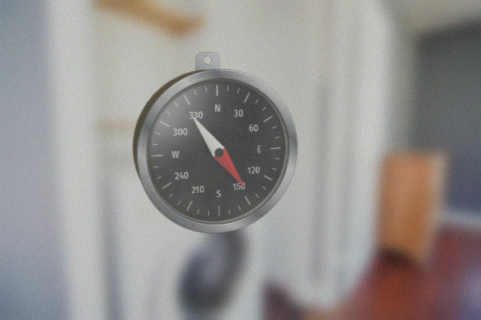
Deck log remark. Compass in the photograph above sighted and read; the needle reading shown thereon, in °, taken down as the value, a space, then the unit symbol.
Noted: 145 °
